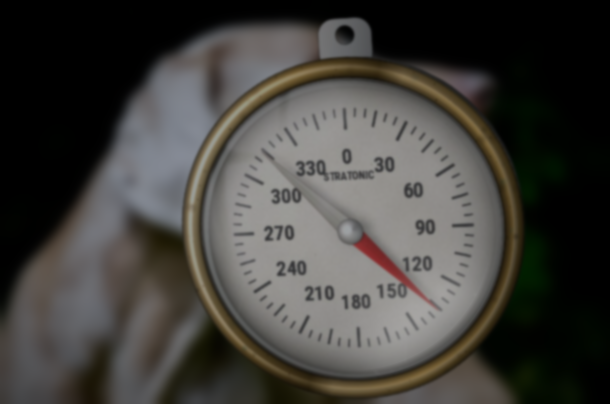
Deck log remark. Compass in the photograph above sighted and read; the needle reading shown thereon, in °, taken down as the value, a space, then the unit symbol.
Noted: 135 °
